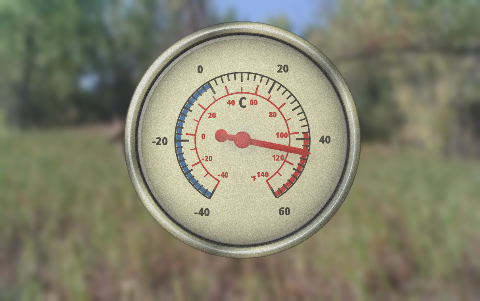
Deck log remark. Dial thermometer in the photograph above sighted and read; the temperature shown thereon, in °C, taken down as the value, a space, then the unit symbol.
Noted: 44 °C
